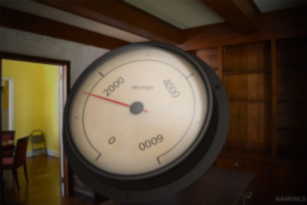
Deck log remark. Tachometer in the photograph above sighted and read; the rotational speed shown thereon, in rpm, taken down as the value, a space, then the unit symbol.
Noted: 1500 rpm
